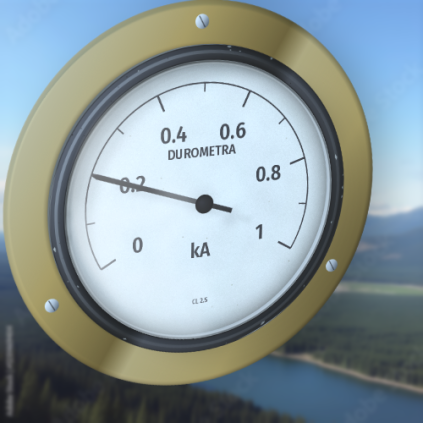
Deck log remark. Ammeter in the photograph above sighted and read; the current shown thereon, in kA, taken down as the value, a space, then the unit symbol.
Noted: 0.2 kA
